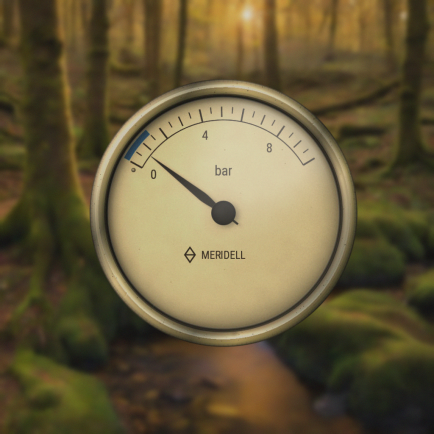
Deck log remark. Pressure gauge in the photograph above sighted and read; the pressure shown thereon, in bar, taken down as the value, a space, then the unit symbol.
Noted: 0.75 bar
